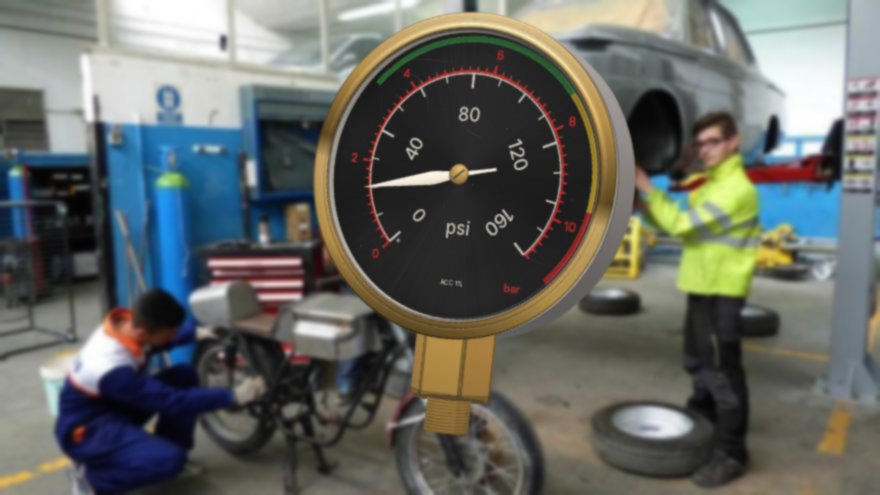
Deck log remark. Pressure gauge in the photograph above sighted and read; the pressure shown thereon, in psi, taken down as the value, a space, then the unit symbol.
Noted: 20 psi
